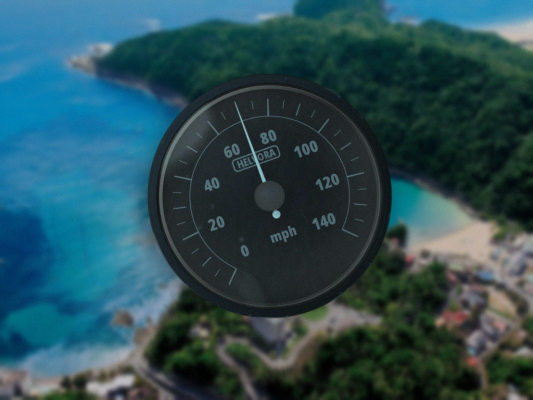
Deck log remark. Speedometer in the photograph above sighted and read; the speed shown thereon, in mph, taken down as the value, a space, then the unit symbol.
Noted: 70 mph
